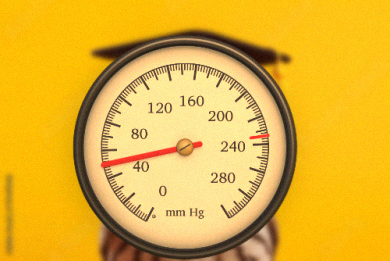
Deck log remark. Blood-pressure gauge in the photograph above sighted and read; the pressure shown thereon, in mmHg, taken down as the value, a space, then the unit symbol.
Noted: 50 mmHg
